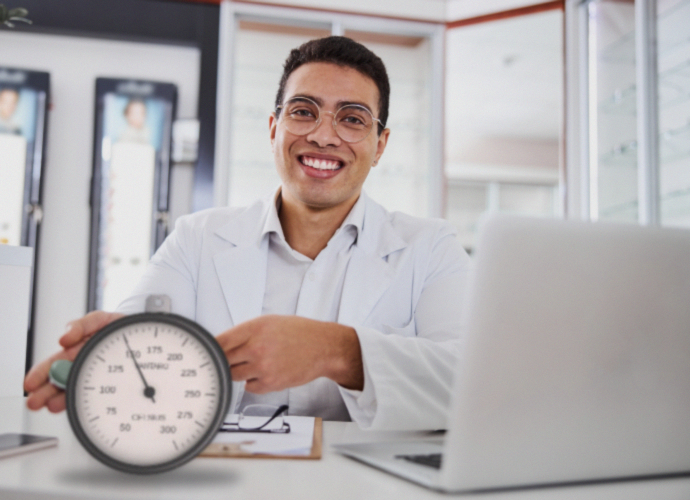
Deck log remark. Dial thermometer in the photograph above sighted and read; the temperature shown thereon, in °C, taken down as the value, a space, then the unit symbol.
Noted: 150 °C
